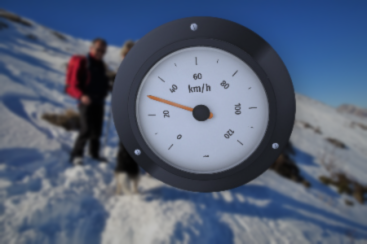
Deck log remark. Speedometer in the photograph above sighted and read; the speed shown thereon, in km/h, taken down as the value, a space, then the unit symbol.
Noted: 30 km/h
